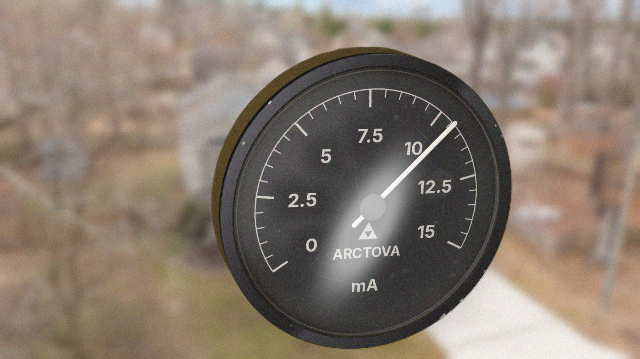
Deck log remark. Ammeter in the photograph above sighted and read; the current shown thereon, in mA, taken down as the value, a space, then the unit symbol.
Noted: 10.5 mA
